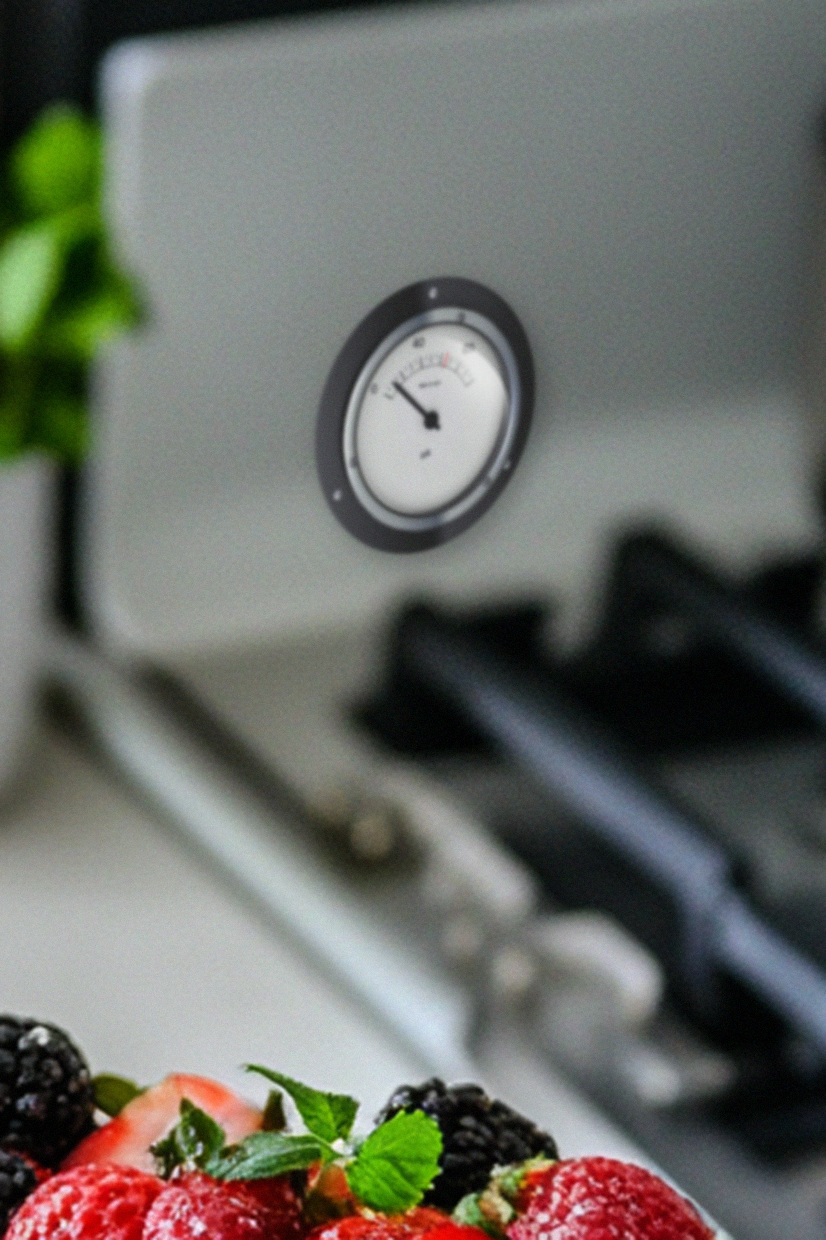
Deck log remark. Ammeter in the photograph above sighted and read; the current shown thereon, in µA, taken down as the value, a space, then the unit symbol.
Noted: 10 µA
